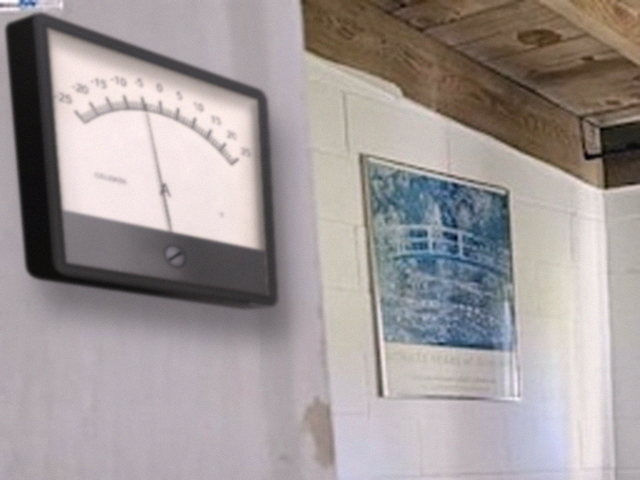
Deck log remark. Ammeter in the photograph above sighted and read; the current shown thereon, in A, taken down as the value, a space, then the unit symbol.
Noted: -5 A
